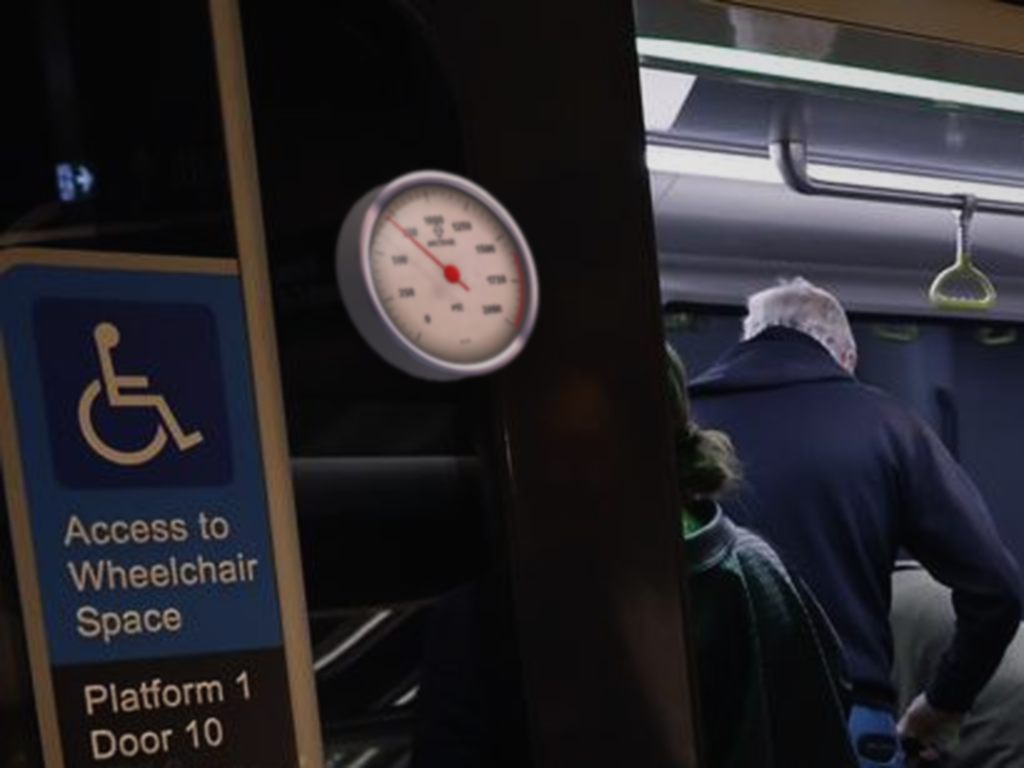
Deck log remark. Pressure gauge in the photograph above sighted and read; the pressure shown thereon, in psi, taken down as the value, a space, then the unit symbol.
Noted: 700 psi
